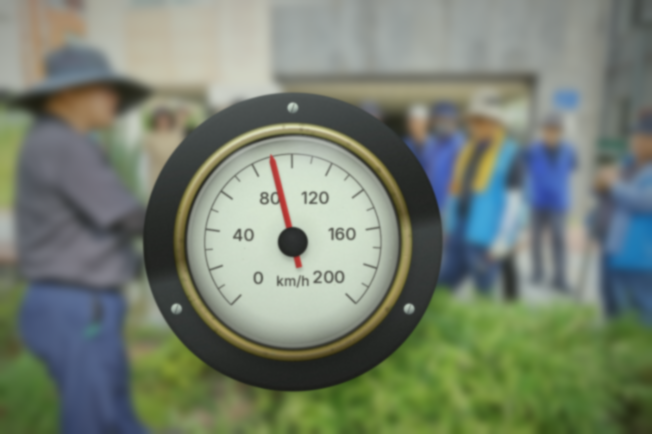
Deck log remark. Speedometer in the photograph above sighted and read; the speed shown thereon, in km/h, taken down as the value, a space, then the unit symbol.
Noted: 90 km/h
